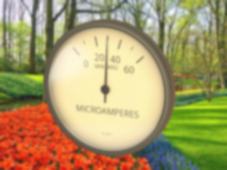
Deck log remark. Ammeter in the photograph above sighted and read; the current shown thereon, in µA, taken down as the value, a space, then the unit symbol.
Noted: 30 µA
